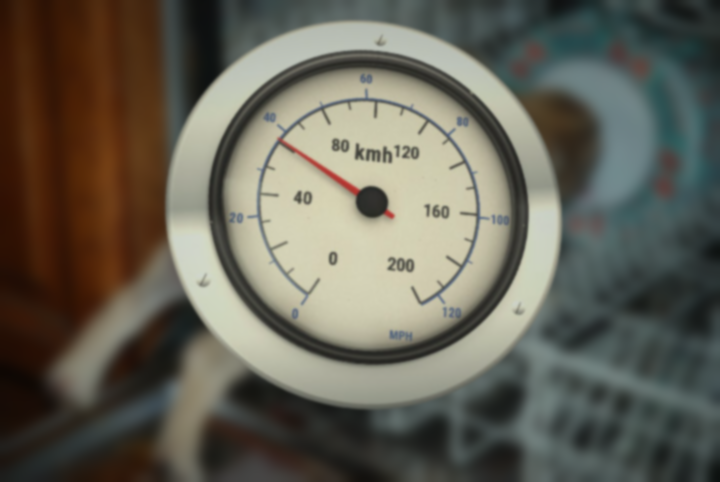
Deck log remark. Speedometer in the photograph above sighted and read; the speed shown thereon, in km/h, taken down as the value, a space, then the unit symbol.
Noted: 60 km/h
